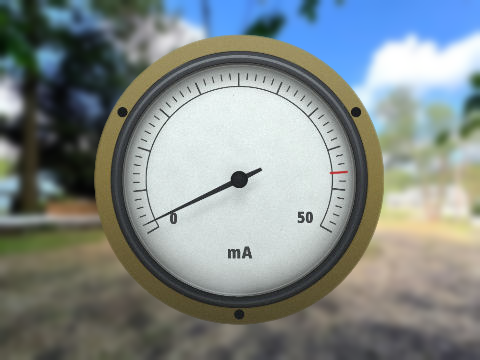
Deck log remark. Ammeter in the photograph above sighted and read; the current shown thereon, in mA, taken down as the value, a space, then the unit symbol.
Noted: 1 mA
